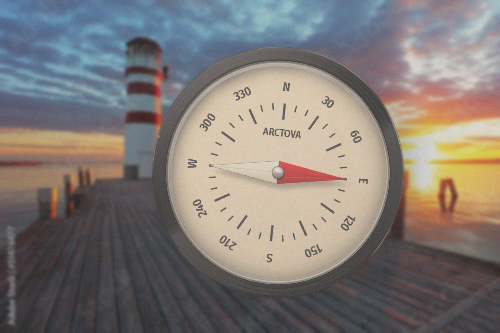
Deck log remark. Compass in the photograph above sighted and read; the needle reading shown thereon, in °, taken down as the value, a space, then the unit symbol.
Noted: 90 °
